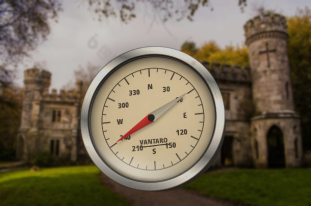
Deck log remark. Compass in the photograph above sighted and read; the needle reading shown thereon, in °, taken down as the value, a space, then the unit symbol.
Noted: 240 °
